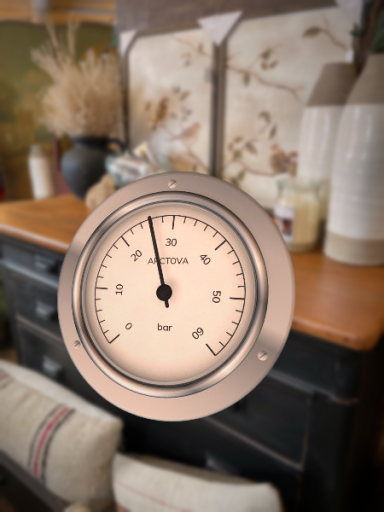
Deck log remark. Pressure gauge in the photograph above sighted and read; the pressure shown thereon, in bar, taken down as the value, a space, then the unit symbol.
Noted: 26 bar
